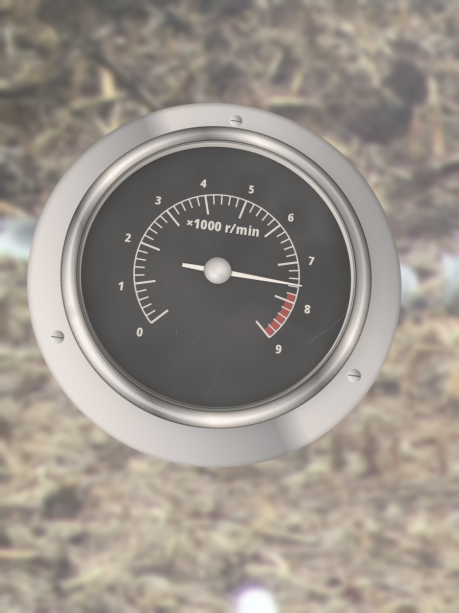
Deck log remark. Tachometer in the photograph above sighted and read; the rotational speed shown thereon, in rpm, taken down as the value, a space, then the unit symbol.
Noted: 7600 rpm
